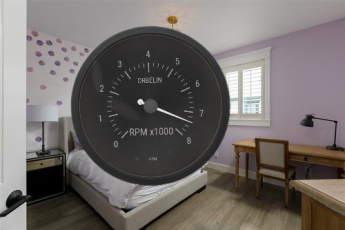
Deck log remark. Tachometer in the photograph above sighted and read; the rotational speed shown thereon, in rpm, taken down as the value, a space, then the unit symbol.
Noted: 7400 rpm
